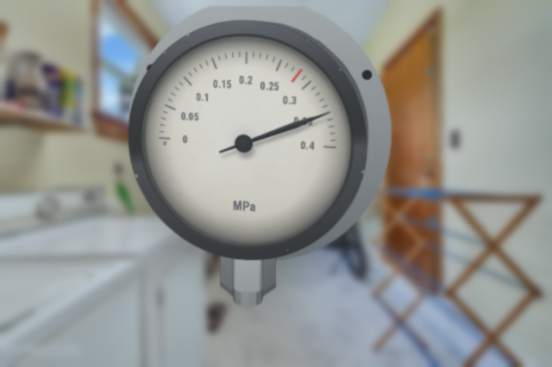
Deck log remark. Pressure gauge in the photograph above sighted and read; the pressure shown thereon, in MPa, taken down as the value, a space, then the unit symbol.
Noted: 0.35 MPa
